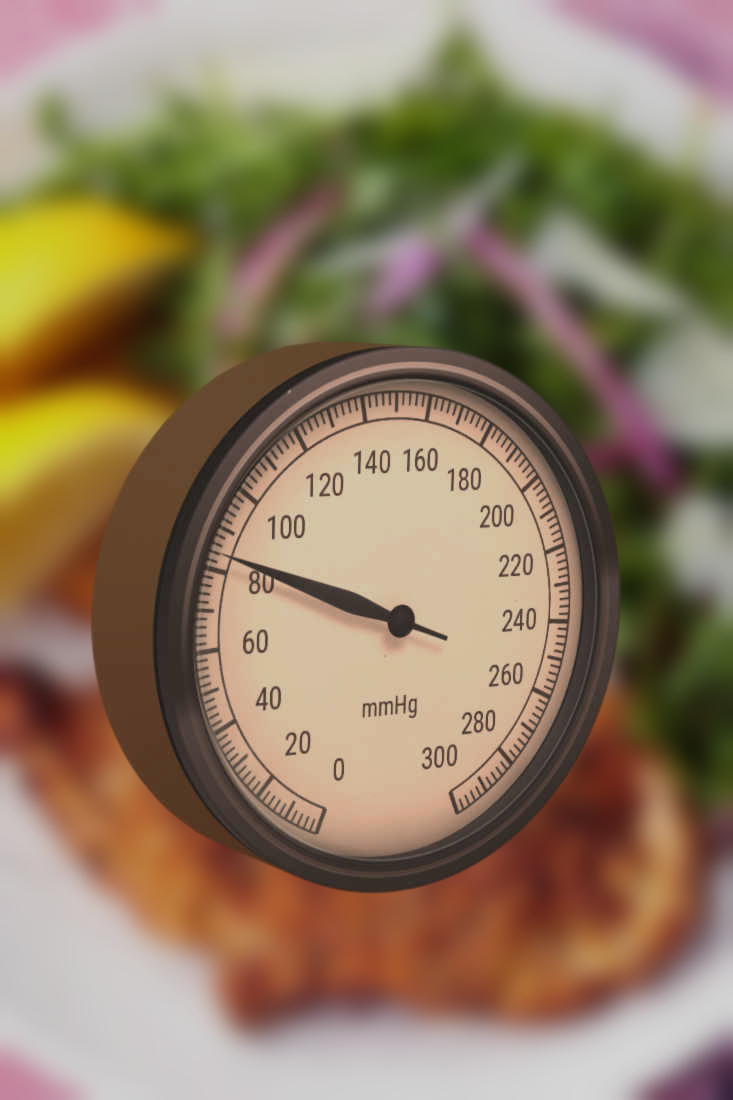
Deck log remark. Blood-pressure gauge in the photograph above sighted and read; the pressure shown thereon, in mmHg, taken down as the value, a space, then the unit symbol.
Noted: 84 mmHg
